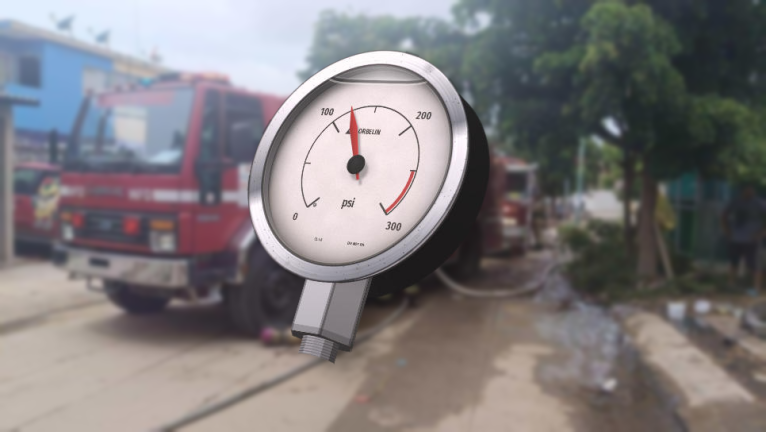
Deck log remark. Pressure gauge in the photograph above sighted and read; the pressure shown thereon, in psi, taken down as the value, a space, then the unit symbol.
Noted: 125 psi
